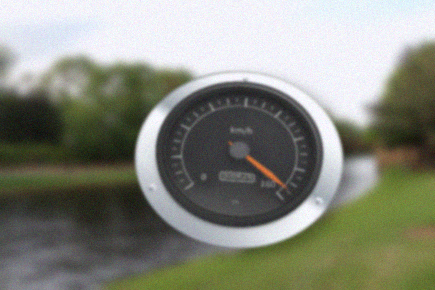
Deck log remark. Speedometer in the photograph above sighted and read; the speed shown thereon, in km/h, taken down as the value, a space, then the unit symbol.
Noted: 155 km/h
